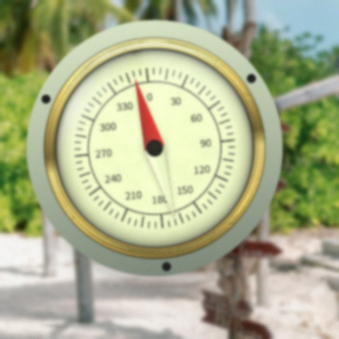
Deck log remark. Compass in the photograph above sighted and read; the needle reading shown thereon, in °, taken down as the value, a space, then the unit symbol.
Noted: 350 °
